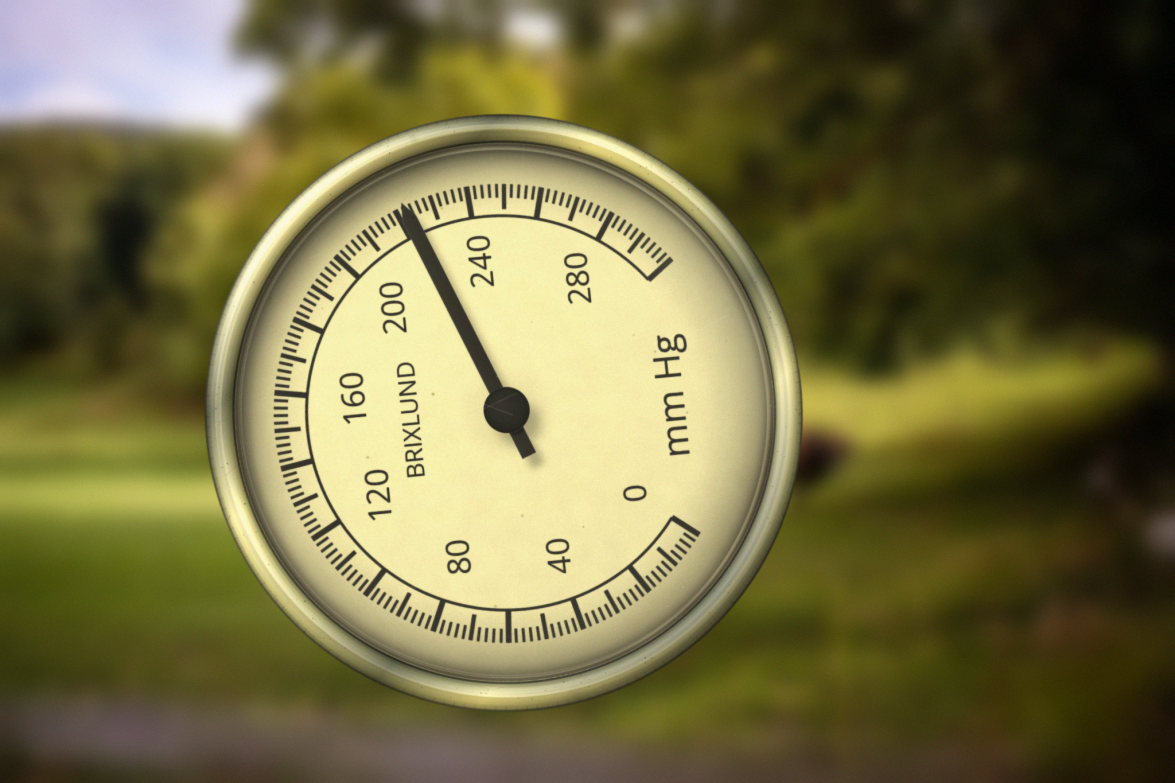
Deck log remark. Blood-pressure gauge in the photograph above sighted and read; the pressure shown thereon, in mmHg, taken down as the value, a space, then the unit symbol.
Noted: 222 mmHg
